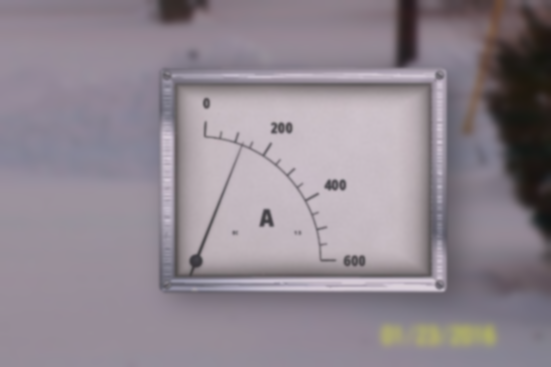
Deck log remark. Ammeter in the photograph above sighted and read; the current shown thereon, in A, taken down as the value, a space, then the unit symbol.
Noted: 125 A
